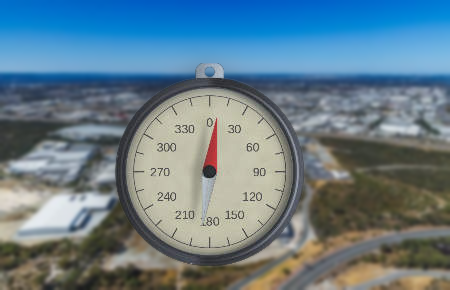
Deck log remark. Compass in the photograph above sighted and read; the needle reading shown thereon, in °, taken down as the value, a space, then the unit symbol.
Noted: 7.5 °
